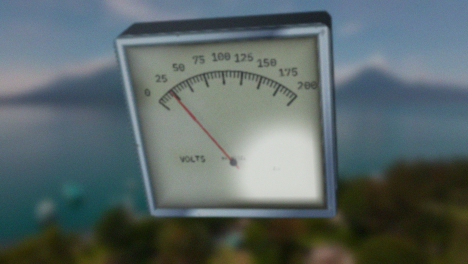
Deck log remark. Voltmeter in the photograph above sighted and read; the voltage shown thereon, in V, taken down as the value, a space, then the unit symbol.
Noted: 25 V
